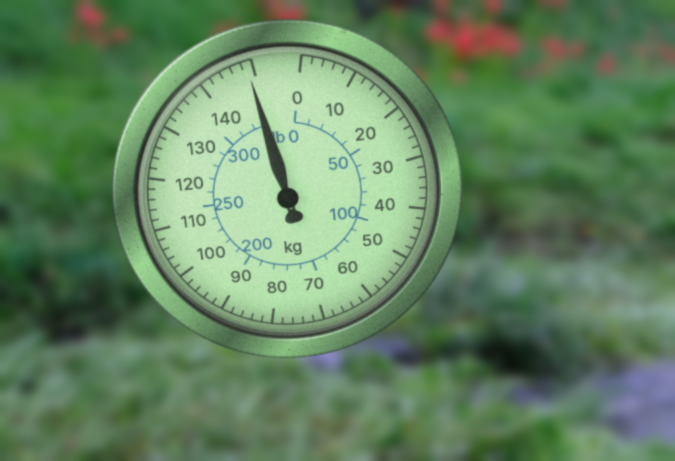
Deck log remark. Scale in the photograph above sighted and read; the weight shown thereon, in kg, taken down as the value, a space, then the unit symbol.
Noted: 149 kg
